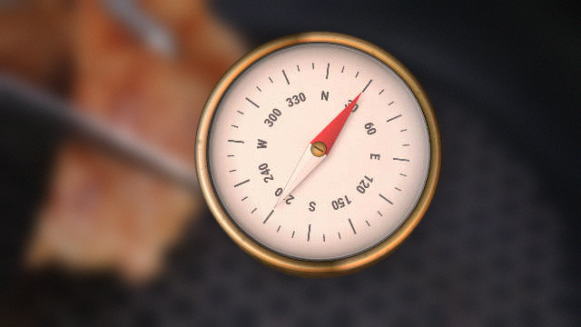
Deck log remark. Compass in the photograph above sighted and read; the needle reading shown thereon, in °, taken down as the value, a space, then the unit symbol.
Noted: 30 °
